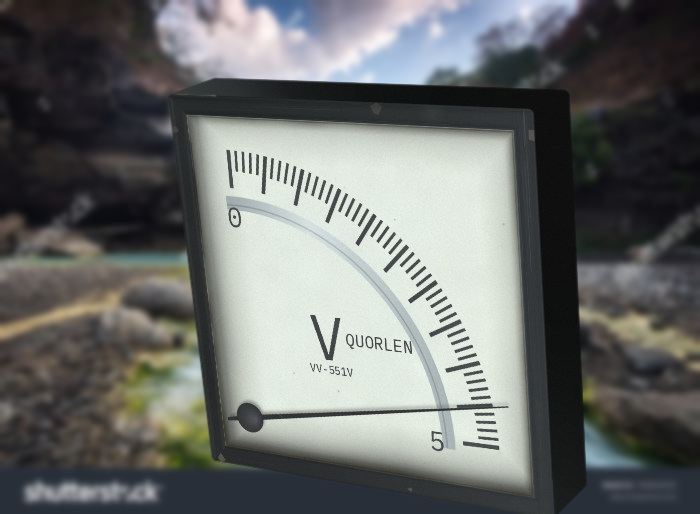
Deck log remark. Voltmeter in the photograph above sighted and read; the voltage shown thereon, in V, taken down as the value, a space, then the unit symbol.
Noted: 4.5 V
